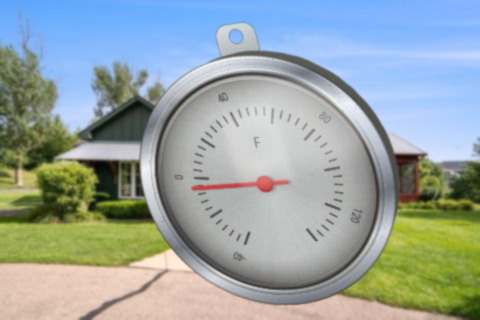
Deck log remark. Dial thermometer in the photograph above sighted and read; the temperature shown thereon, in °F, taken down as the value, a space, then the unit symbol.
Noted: -4 °F
